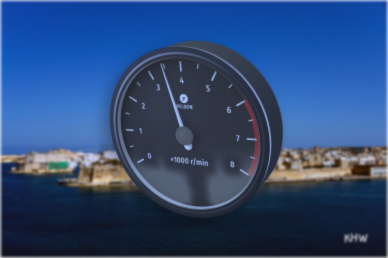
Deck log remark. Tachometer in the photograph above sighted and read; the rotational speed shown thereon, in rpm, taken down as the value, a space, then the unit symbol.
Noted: 3500 rpm
